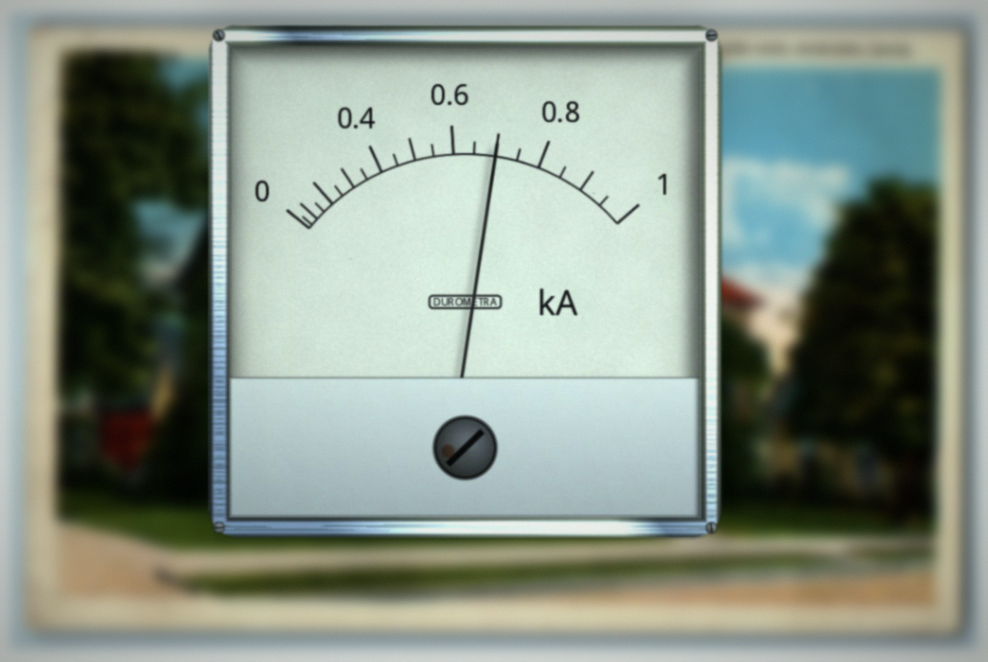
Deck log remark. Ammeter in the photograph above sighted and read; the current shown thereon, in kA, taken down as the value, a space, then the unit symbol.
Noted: 0.7 kA
